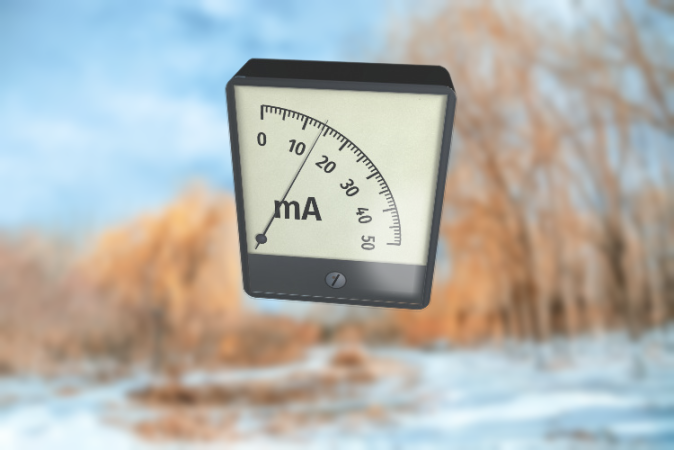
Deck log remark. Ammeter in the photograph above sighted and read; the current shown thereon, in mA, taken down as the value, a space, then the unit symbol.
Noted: 14 mA
